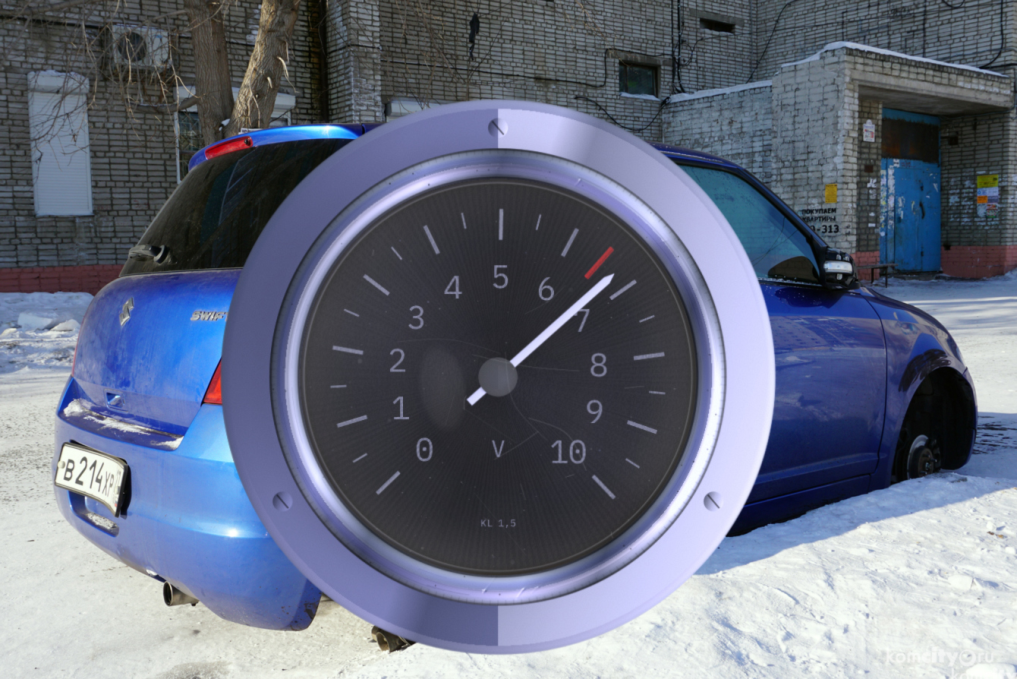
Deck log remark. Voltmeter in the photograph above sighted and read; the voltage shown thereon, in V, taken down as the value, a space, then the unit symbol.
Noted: 6.75 V
